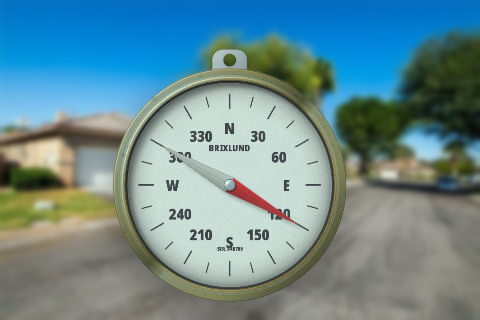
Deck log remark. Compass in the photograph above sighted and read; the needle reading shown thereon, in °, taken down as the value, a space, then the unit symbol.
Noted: 120 °
